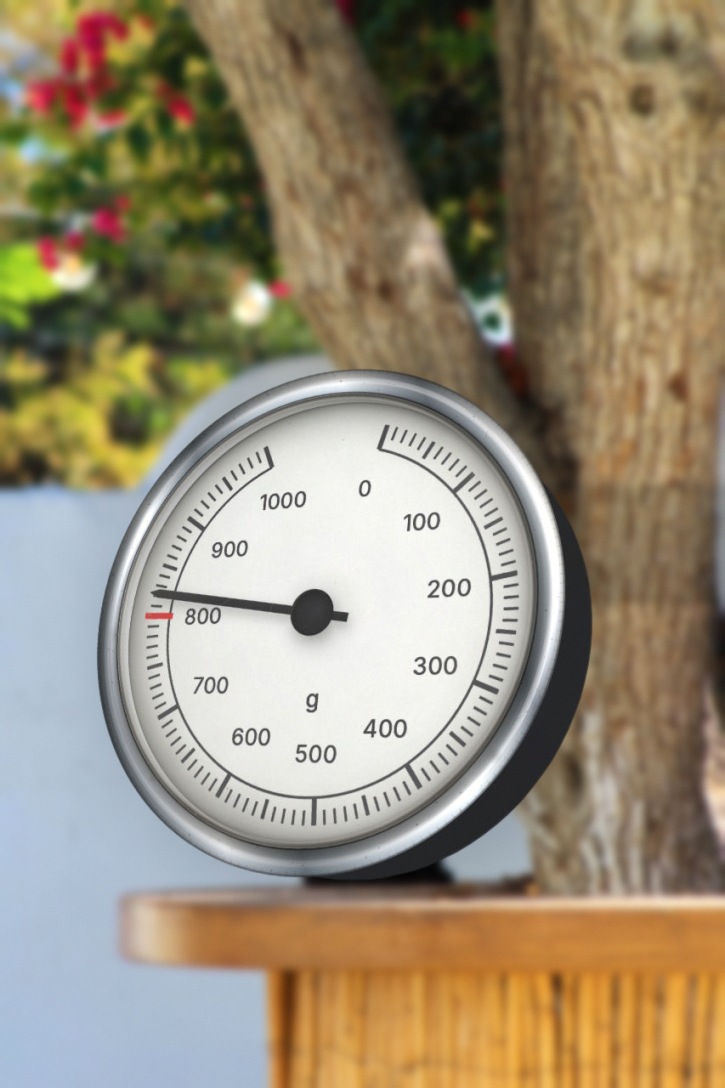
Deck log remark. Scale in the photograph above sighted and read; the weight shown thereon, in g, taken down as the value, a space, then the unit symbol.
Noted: 820 g
